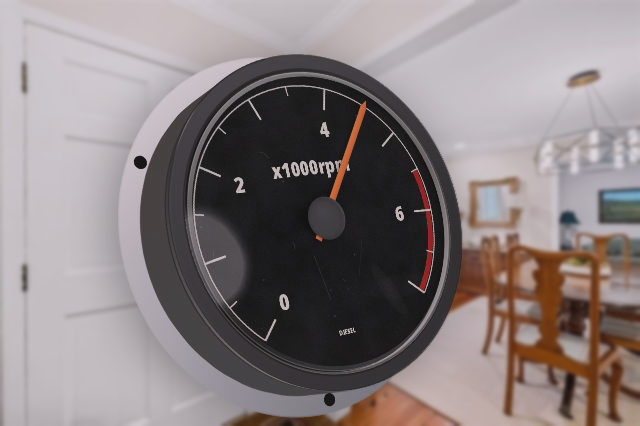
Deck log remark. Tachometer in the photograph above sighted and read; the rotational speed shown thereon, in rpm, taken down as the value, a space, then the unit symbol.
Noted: 4500 rpm
